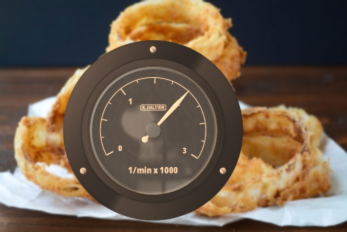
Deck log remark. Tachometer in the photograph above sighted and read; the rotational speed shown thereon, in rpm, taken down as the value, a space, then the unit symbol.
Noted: 2000 rpm
